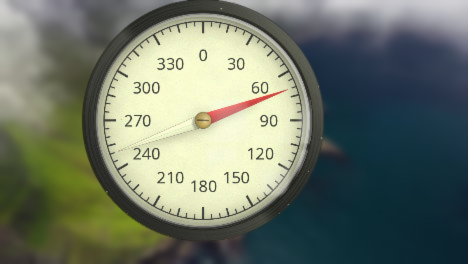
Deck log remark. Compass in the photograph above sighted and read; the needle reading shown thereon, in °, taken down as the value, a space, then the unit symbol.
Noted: 70 °
